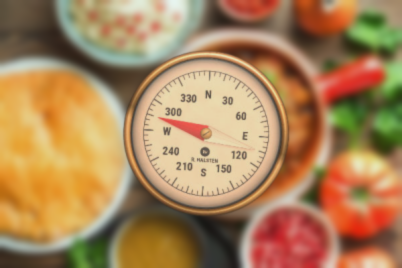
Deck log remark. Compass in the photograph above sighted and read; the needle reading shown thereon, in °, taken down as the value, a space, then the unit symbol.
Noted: 285 °
